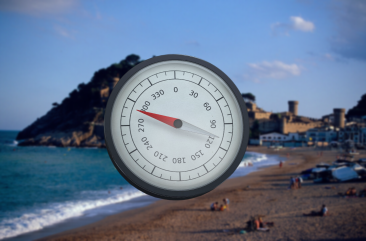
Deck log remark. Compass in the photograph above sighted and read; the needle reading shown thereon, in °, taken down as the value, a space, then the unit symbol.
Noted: 290 °
